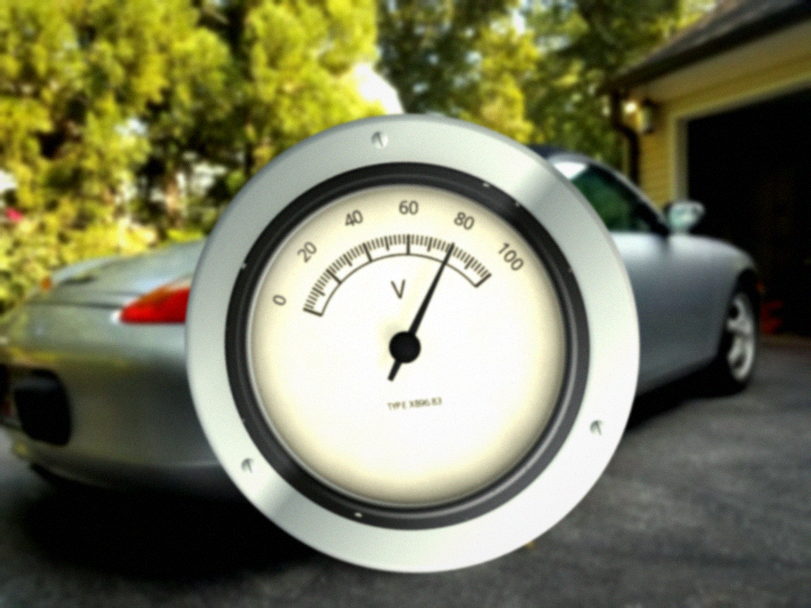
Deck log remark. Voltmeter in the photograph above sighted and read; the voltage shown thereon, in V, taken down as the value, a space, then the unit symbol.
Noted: 80 V
